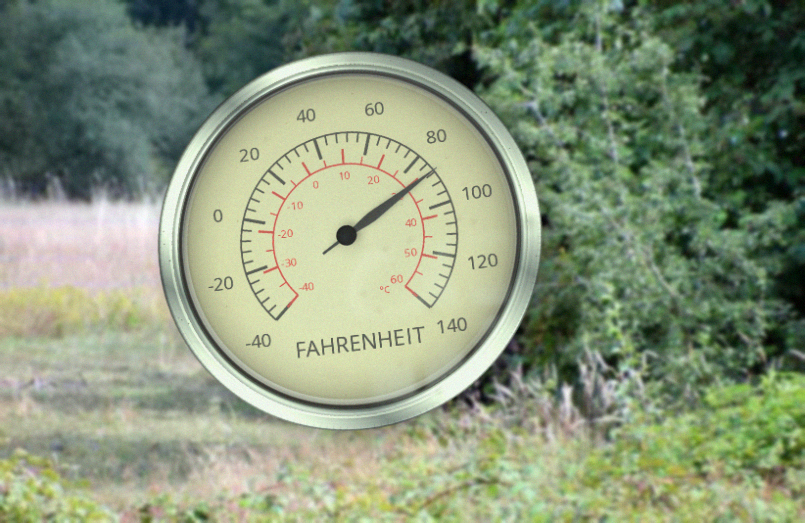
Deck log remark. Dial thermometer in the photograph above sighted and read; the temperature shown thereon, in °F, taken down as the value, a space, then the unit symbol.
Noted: 88 °F
